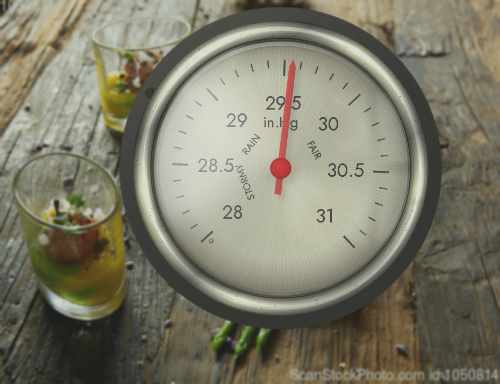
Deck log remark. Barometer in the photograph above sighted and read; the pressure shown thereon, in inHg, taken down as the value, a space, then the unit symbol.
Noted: 29.55 inHg
